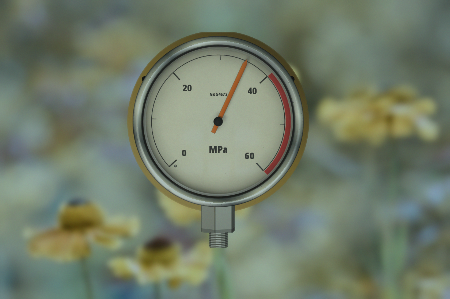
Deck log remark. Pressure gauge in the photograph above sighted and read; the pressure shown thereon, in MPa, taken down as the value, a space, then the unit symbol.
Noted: 35 MPa
